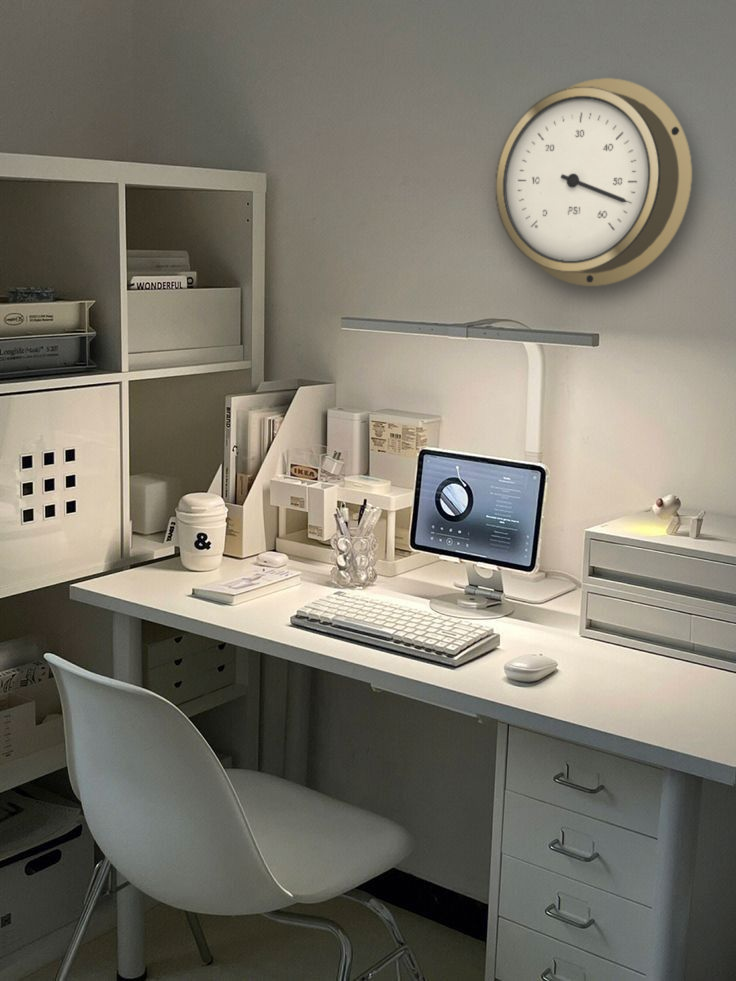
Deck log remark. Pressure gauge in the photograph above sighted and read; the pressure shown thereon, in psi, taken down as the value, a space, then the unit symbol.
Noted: 54 psi
